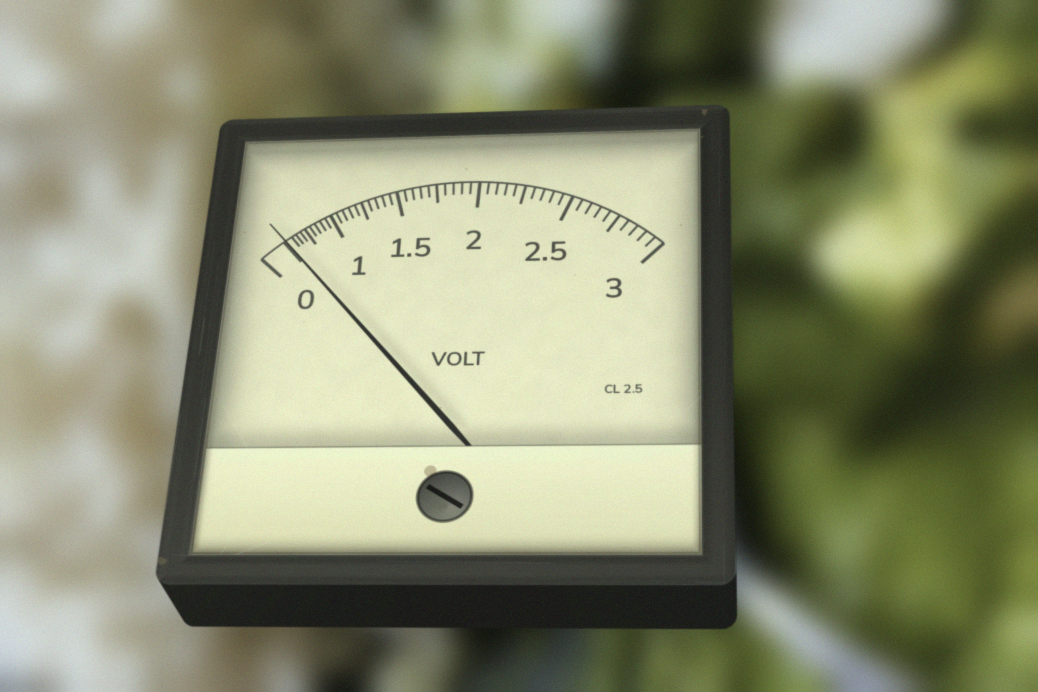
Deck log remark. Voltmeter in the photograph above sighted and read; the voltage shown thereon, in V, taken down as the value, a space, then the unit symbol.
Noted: 0.5 V
